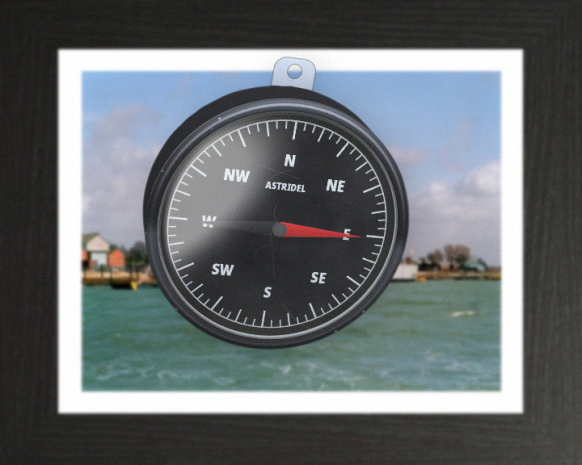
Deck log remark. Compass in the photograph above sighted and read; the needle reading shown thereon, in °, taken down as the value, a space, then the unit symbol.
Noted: 90 °
